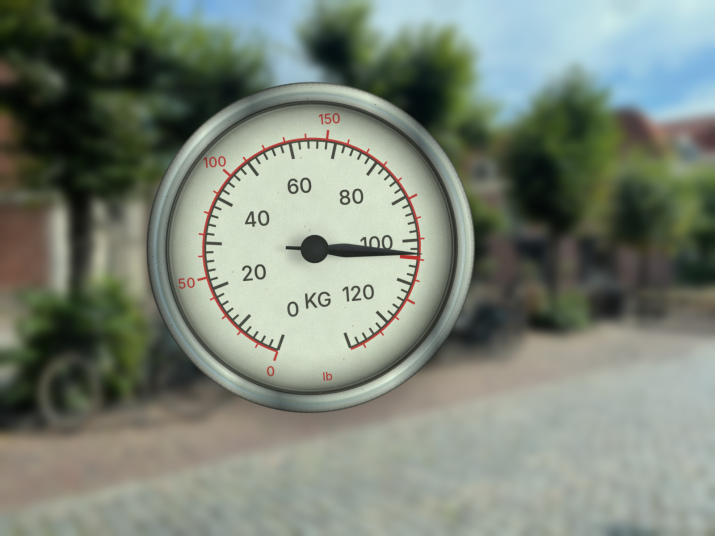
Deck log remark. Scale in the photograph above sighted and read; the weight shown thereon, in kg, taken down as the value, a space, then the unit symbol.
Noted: 103 kg
